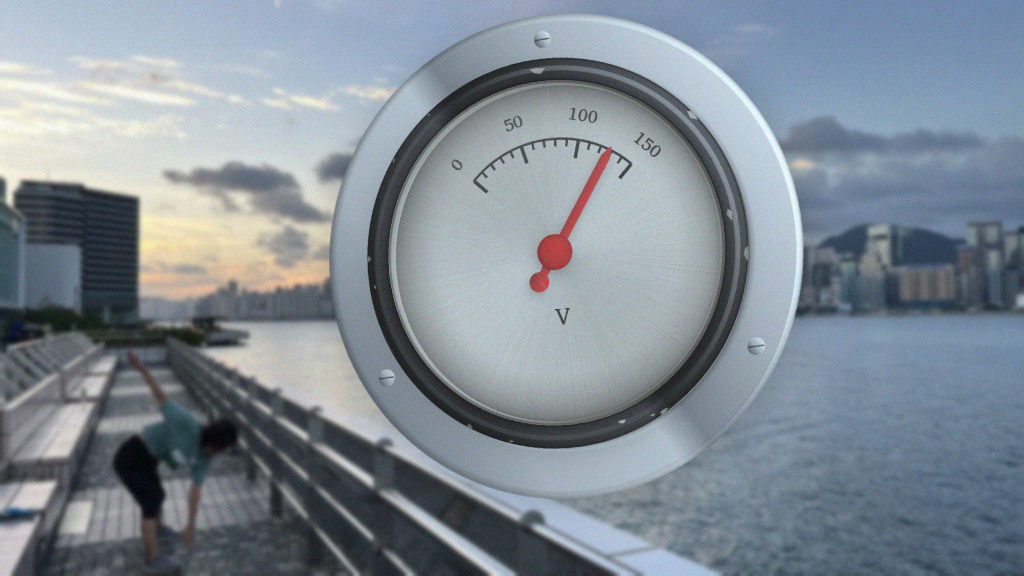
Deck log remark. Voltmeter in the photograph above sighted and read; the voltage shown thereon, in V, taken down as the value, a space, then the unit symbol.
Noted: 130 V
